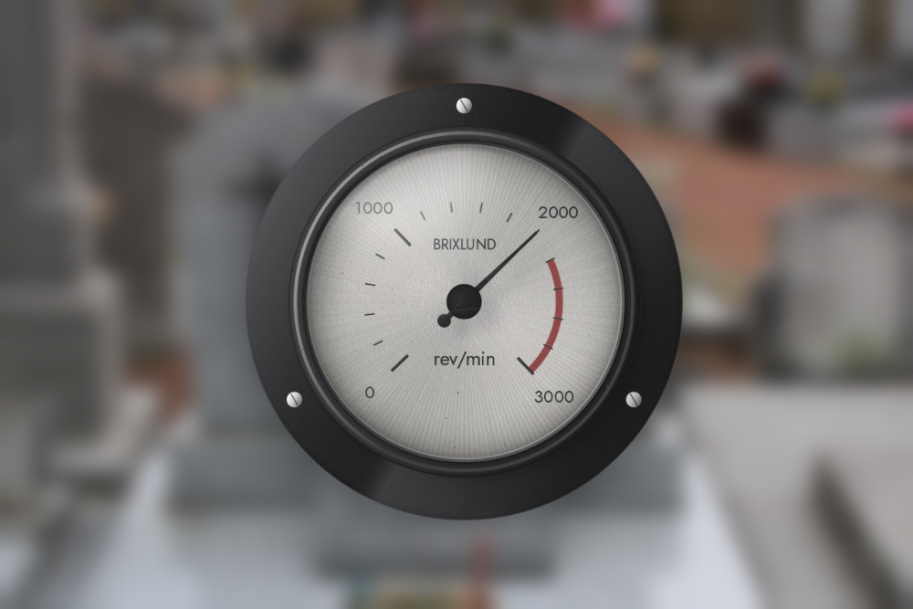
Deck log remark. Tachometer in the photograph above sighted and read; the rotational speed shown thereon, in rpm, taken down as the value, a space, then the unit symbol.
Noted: 2000 rpm
